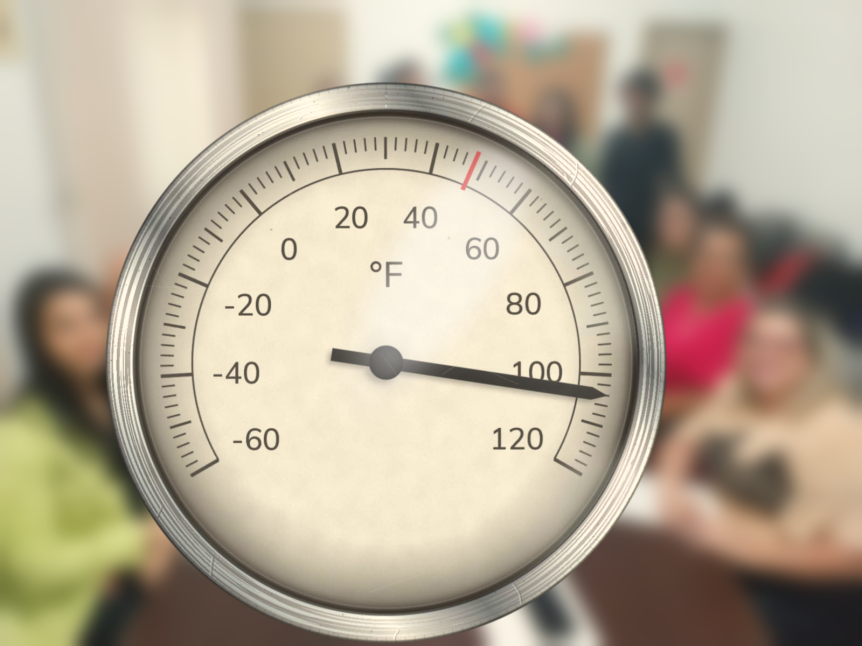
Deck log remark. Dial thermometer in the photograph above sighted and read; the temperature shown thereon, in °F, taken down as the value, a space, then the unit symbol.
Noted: 104 °F
